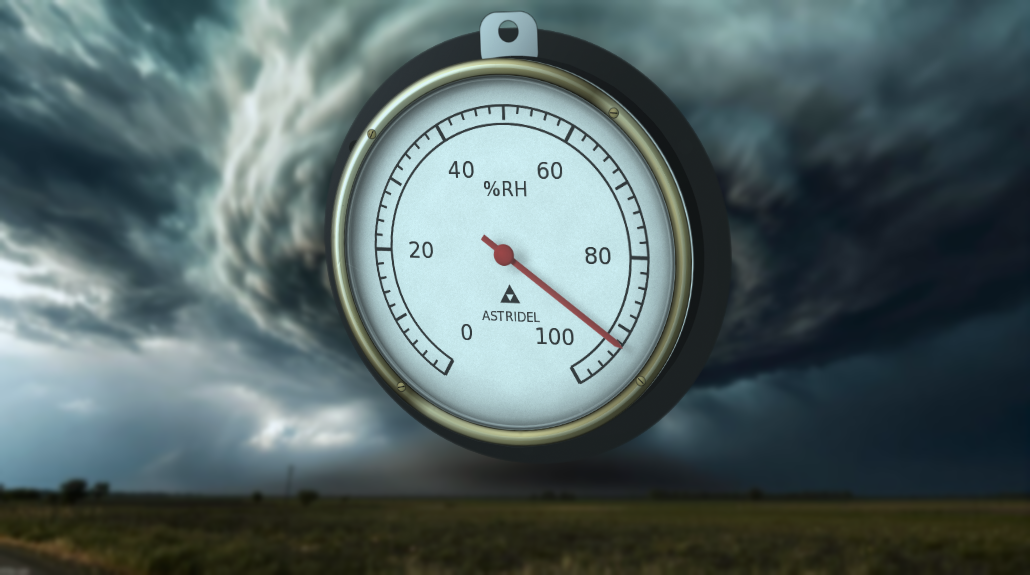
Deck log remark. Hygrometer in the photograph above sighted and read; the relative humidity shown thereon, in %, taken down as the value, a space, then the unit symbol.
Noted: 92 %
